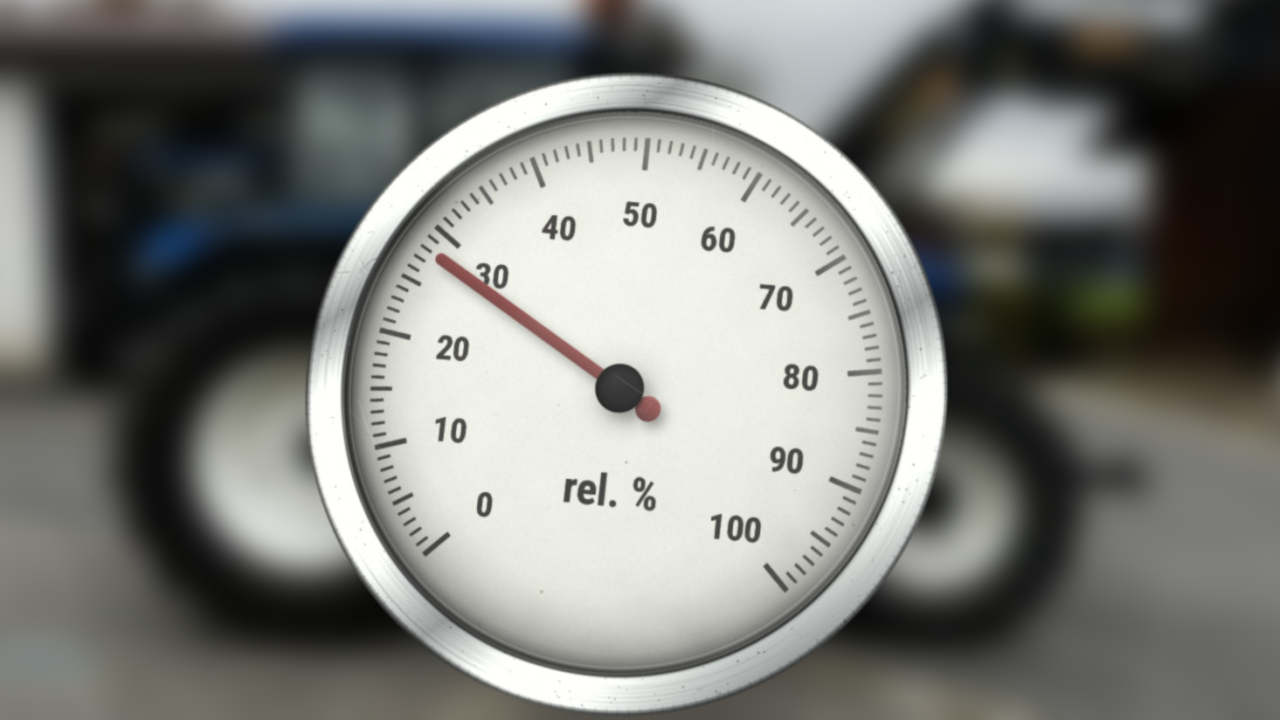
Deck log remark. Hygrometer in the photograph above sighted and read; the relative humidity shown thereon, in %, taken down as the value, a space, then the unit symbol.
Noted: 28 %
